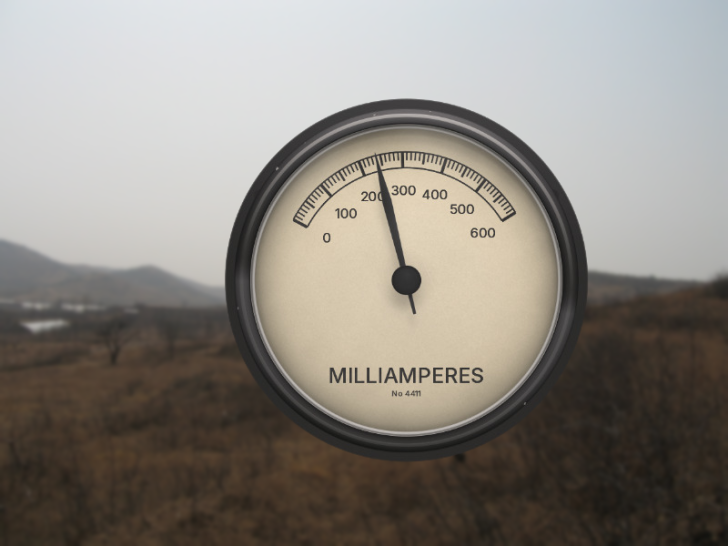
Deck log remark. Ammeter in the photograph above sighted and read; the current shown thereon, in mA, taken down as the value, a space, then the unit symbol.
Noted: 240 mA
